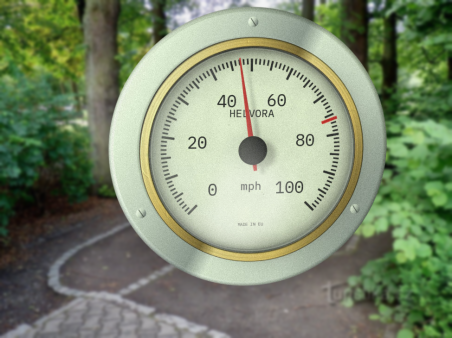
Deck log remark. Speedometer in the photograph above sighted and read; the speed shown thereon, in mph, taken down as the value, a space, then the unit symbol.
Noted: 47 mph
